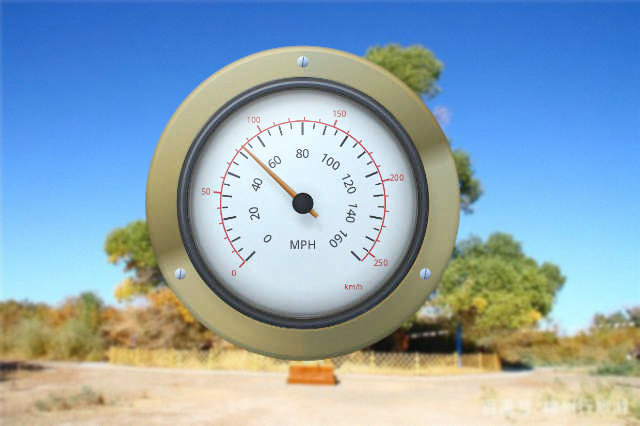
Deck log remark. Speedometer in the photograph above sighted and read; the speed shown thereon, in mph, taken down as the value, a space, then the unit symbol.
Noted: 52.5 mph
